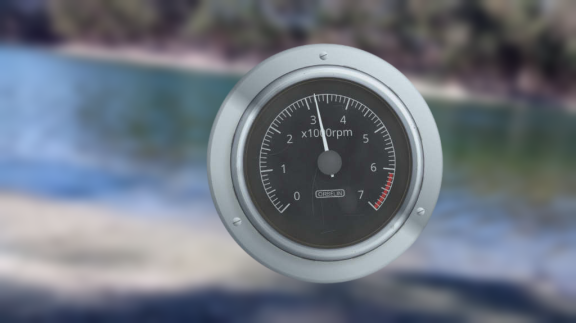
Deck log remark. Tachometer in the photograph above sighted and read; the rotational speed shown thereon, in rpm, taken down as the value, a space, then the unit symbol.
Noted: 3200 rpm
